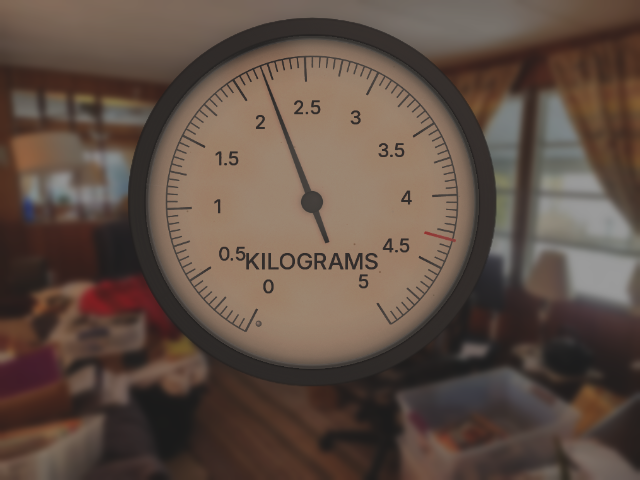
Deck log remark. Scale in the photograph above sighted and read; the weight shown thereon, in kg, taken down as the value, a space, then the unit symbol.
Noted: 2.2 kg
